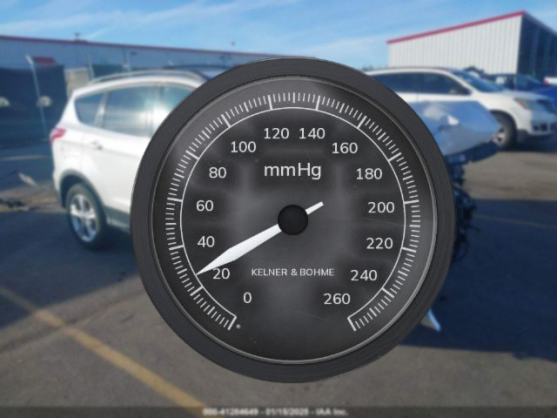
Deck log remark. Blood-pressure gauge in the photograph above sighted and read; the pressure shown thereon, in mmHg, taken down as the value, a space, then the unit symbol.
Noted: 26 mmHg
